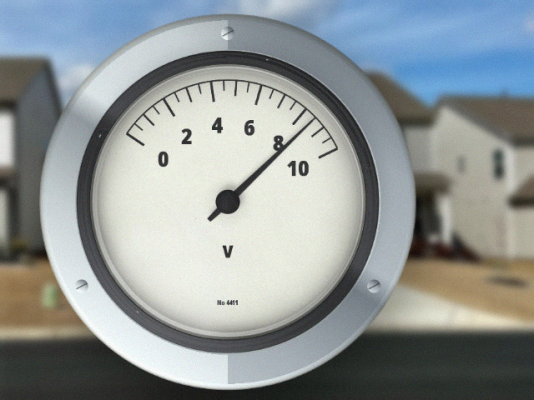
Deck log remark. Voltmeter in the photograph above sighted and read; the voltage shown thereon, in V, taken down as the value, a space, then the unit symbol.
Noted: 8.5 V
